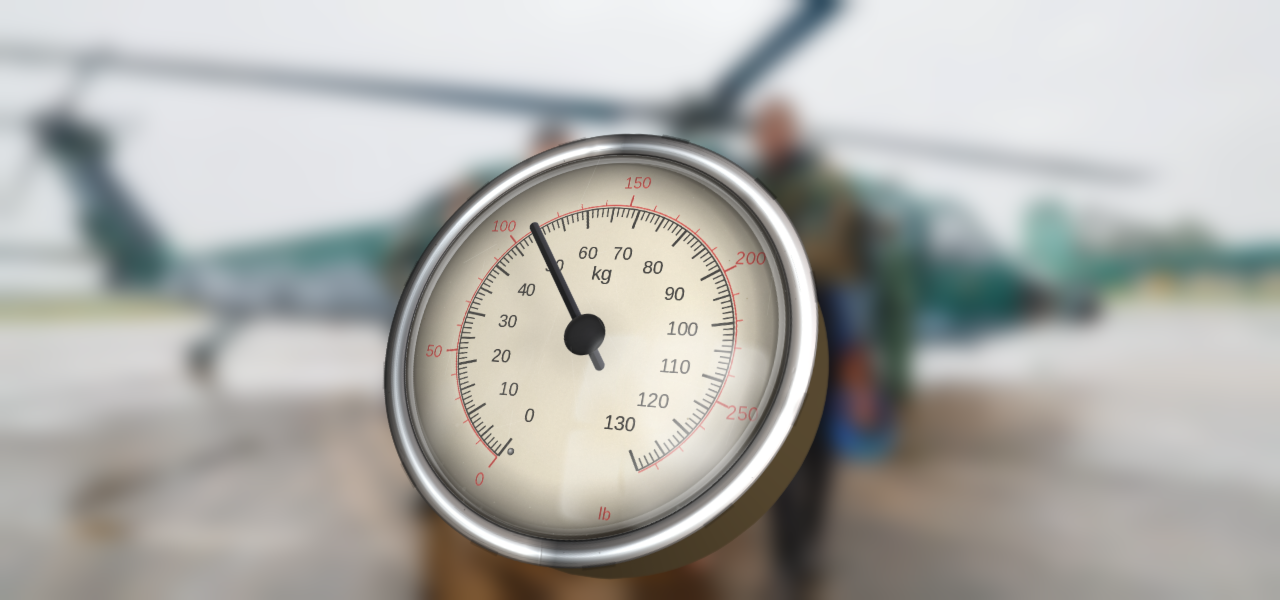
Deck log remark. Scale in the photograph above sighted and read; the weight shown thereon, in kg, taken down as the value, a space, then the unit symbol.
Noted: 50 kg
